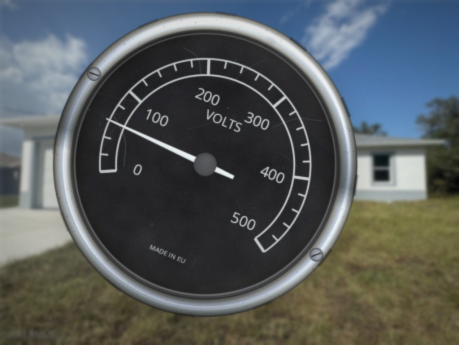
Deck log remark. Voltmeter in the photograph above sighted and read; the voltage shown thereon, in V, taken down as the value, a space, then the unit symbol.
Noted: 60 V
